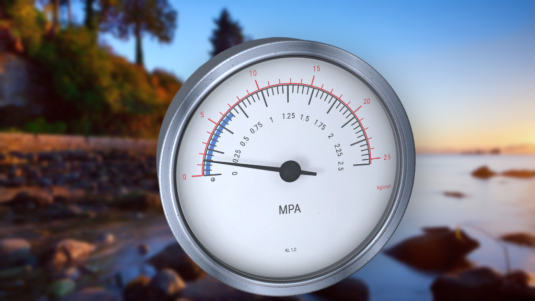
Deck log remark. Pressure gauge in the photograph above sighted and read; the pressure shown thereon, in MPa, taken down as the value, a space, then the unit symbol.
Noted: 0.15 MPa
